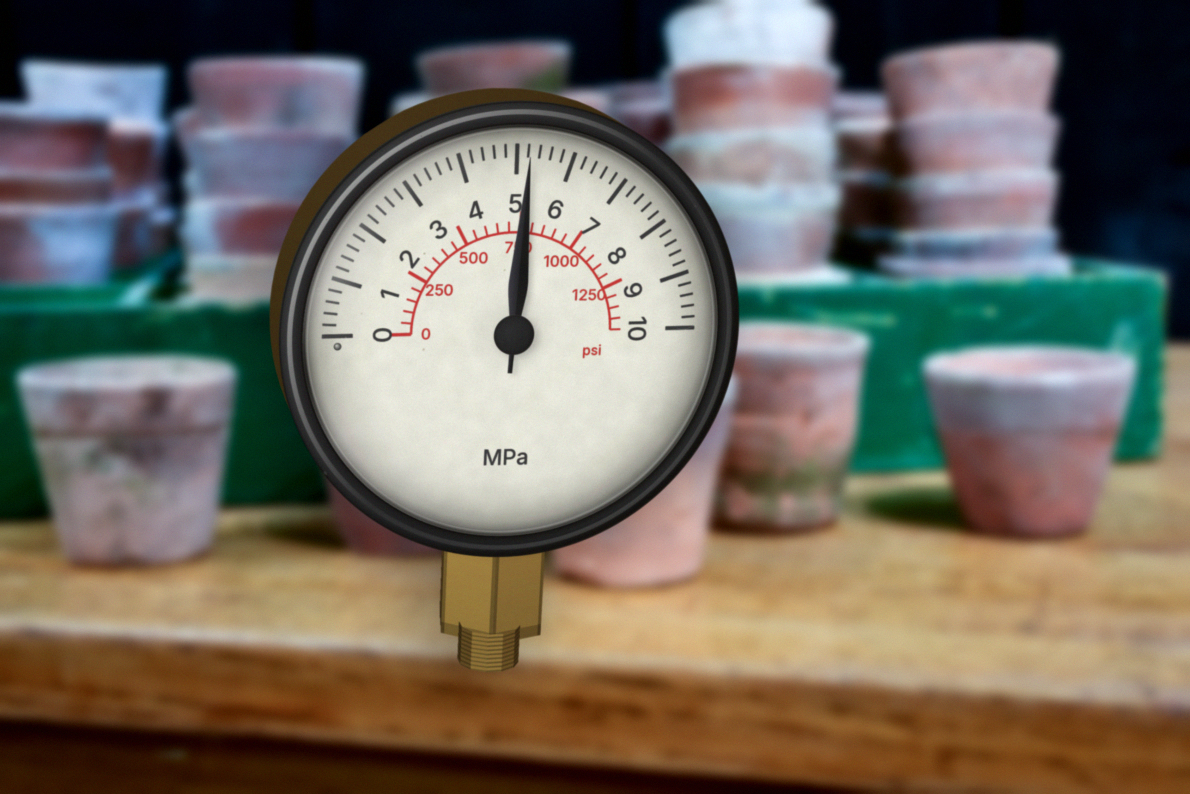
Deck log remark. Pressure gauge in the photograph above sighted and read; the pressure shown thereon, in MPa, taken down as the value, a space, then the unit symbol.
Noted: 5.2 MPa
